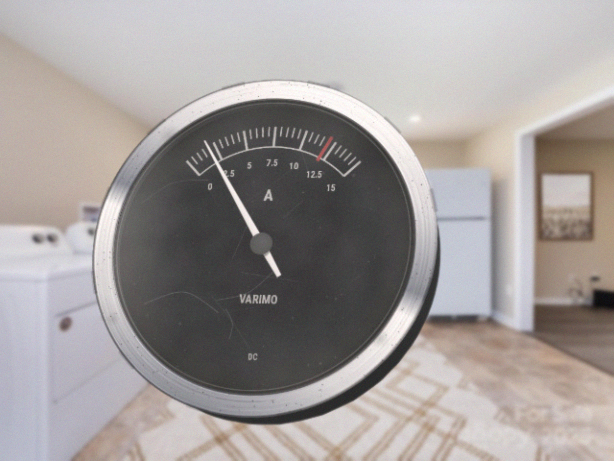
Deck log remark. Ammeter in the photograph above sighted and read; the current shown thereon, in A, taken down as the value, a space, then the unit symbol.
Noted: 2 A
